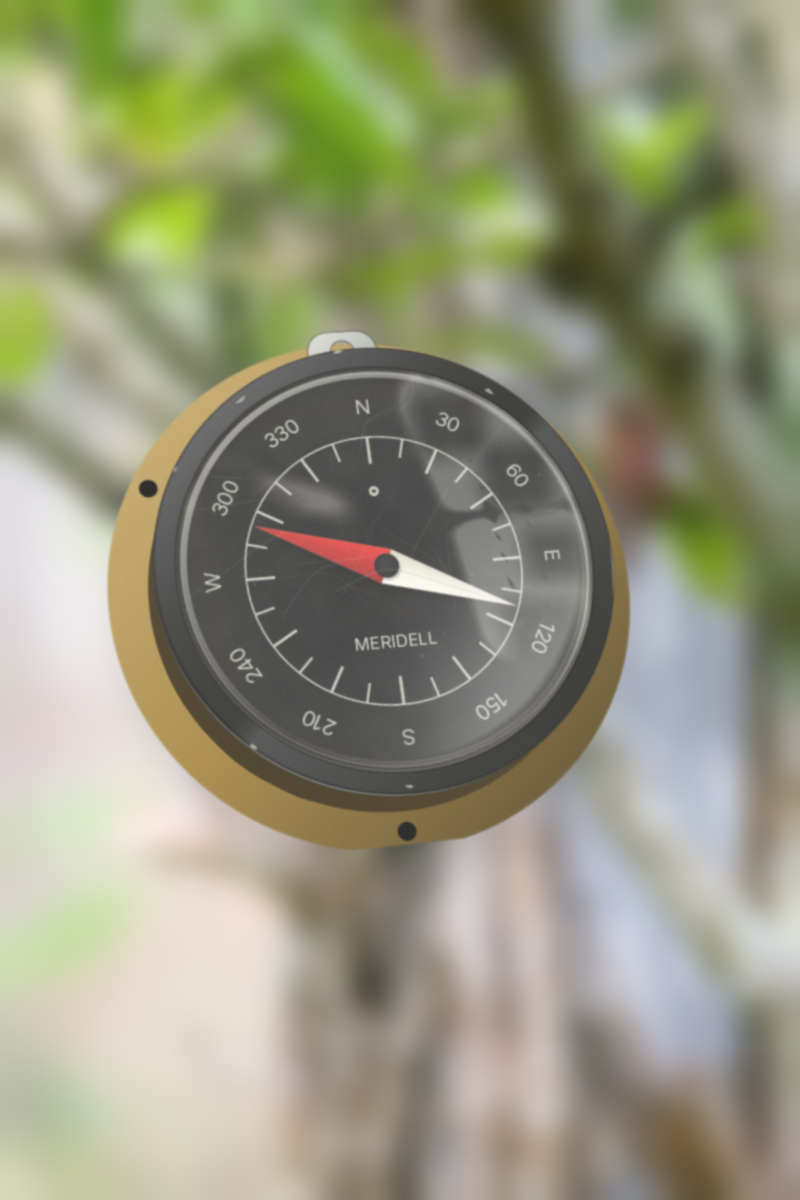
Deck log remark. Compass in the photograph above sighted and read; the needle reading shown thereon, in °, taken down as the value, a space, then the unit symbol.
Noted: 292.5 °
